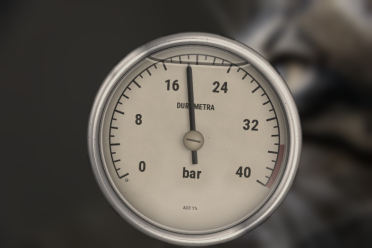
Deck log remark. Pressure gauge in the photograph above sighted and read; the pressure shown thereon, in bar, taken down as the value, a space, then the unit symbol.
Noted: 19 bar
